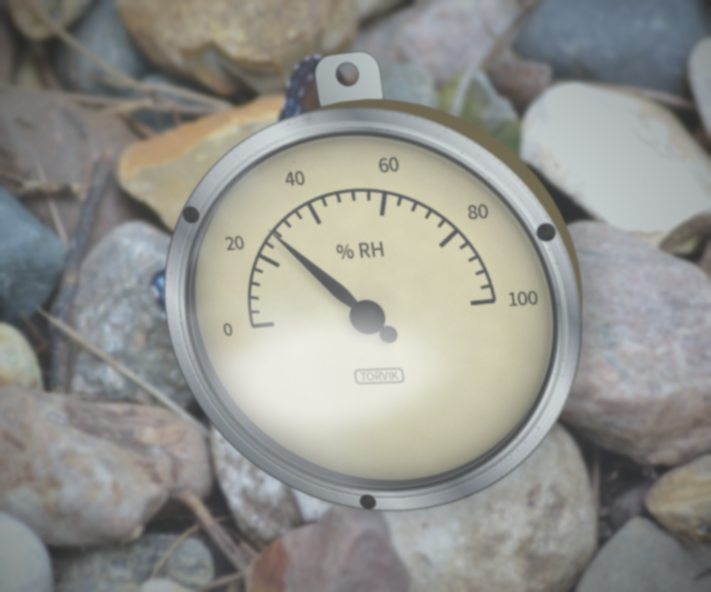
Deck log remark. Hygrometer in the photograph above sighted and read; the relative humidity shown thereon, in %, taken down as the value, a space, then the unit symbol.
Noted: 28 %
